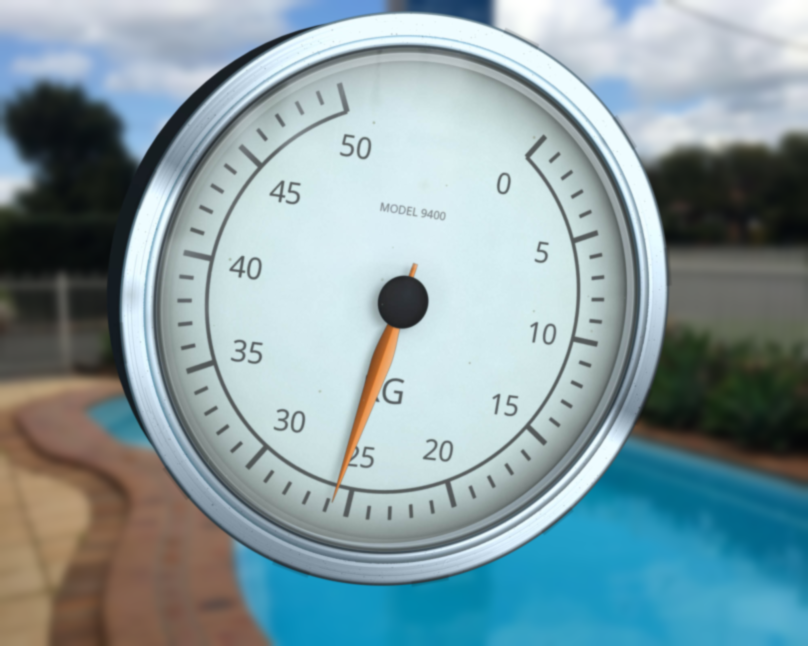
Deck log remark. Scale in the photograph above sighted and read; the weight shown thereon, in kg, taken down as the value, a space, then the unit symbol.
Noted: 26 kg
